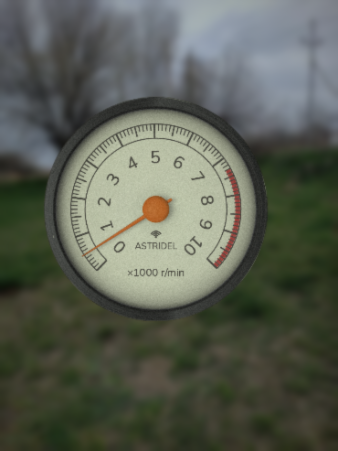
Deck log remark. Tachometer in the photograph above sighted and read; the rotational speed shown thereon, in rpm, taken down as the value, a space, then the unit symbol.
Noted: 500 rpm
